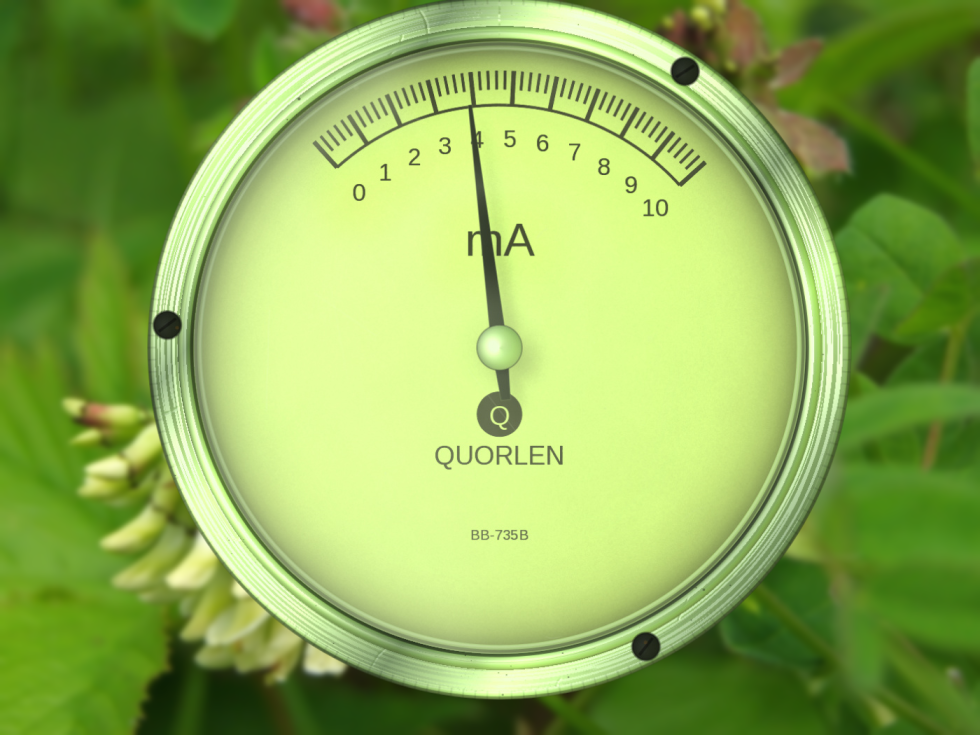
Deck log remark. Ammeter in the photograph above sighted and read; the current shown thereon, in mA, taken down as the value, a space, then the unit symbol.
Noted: 3.9 mA
